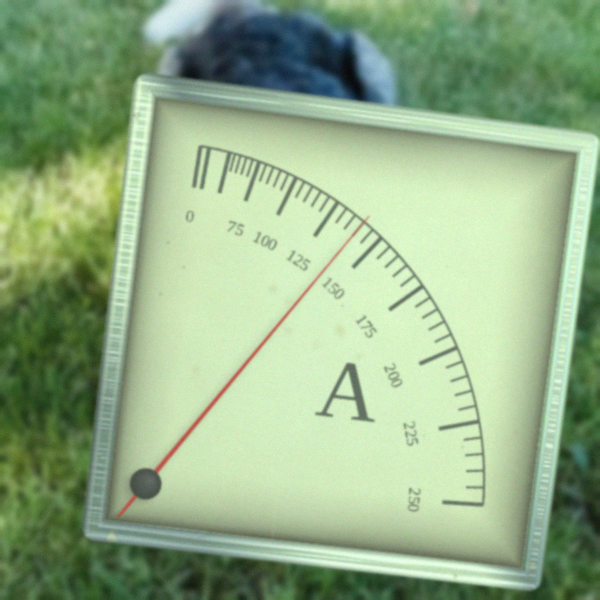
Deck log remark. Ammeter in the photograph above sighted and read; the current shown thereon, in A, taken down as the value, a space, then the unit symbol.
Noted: 140 A
